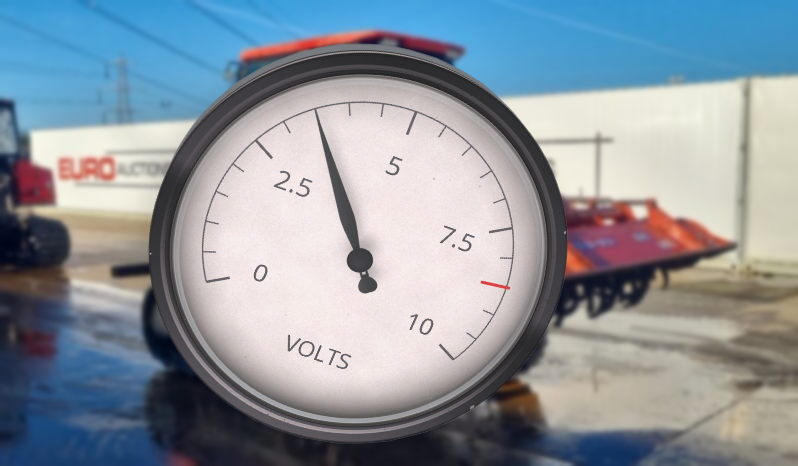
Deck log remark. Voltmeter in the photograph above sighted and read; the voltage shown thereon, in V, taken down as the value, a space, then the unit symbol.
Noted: 3.5 V
